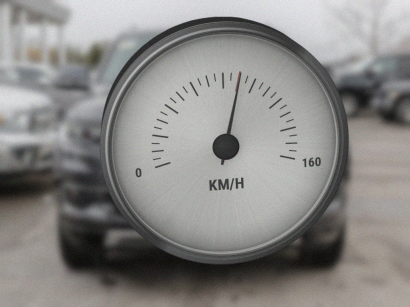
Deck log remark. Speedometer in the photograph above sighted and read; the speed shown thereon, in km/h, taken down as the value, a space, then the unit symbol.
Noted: 90 km/h
